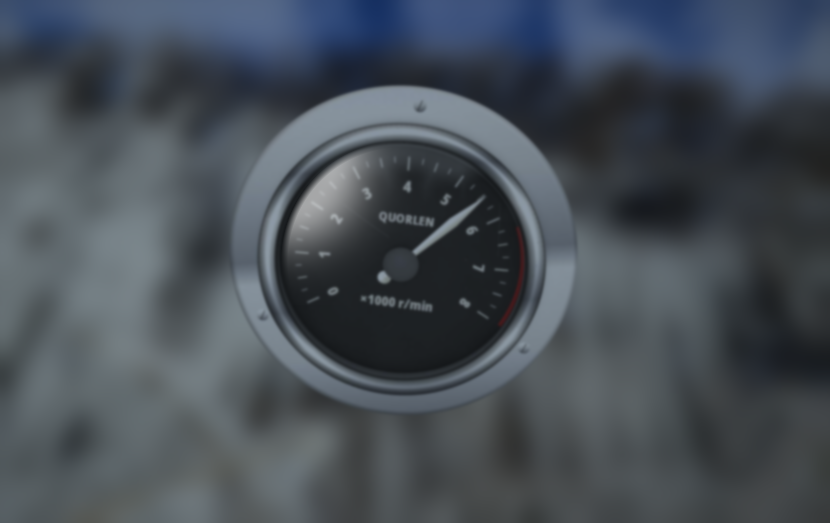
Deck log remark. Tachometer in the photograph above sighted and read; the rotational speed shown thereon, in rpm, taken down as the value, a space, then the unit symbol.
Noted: 5500 rpm
